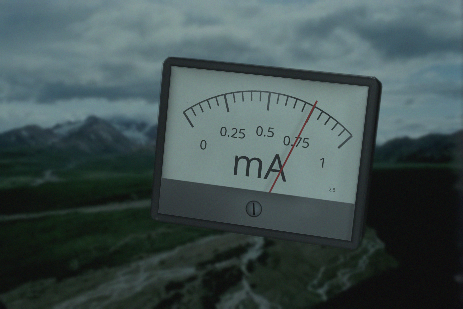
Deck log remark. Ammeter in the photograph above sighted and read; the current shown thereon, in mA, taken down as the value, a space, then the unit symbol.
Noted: 0.75 mA
